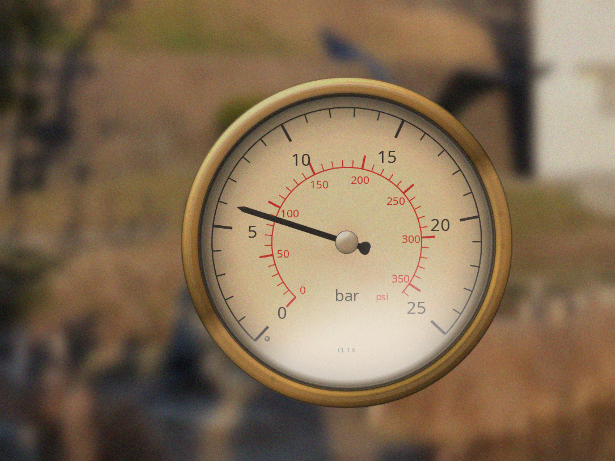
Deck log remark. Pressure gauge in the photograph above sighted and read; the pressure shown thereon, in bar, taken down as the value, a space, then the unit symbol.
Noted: 6 bar
